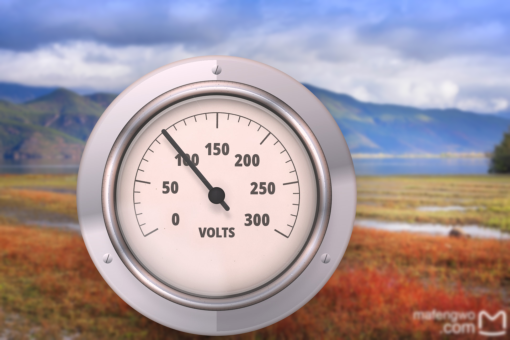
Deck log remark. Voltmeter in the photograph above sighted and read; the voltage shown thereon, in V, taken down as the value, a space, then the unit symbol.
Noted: 100 V
